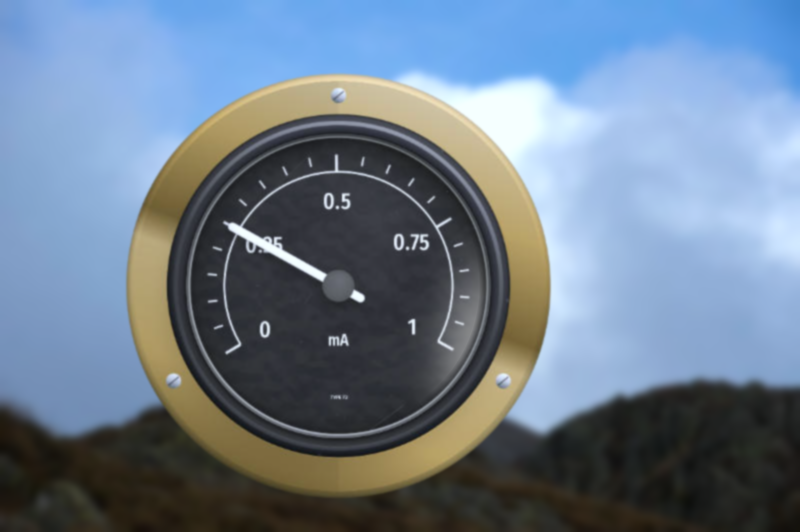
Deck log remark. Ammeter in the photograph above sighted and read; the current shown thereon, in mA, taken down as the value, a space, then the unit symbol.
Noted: 0.25 mA
